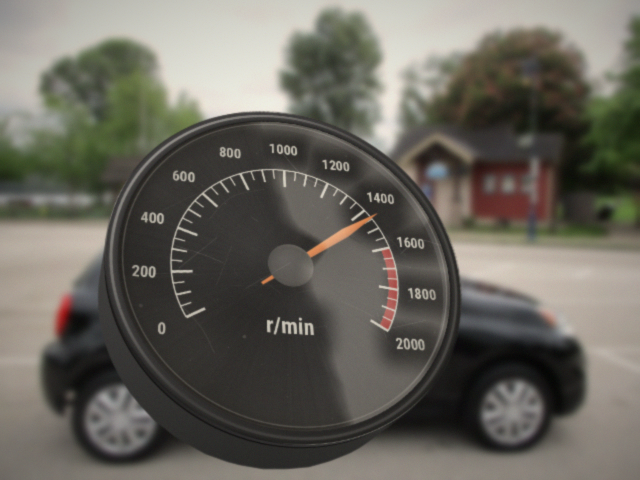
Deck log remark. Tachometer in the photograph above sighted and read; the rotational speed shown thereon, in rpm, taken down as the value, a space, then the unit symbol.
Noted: 1450 rpm
